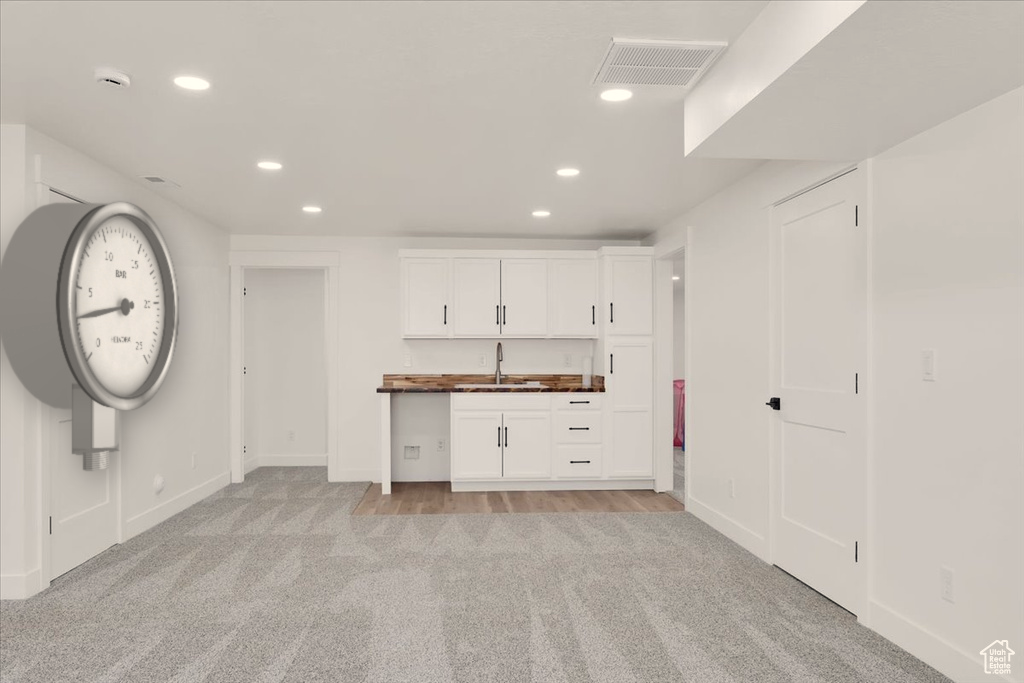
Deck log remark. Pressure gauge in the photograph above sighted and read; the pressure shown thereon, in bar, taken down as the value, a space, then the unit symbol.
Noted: 3 bar
